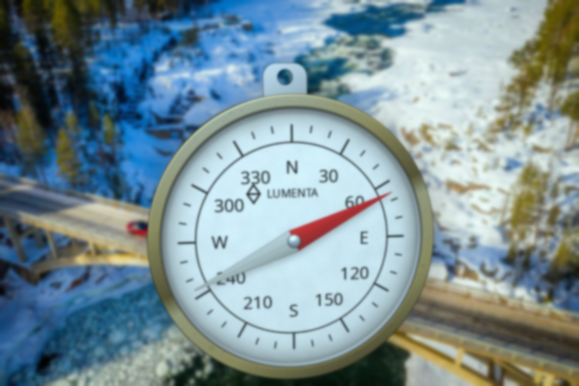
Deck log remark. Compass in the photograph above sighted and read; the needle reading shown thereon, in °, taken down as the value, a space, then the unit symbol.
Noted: 65 °
